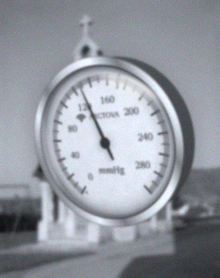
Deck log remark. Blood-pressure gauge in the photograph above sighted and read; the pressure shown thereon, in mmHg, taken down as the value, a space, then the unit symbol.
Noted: 130 mmHg
